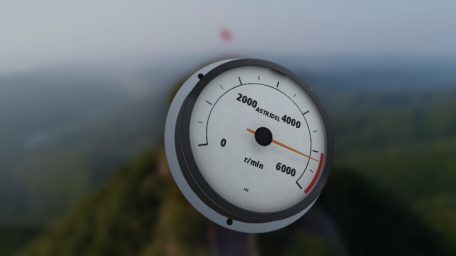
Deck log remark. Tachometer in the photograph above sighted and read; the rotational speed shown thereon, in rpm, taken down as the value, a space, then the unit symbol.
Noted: 5250 rpm
